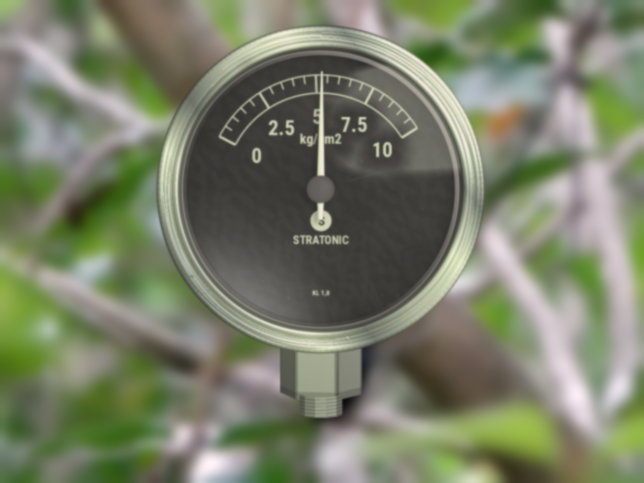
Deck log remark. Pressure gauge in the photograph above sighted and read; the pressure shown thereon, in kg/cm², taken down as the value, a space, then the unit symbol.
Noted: 5.25 kg/cm²
